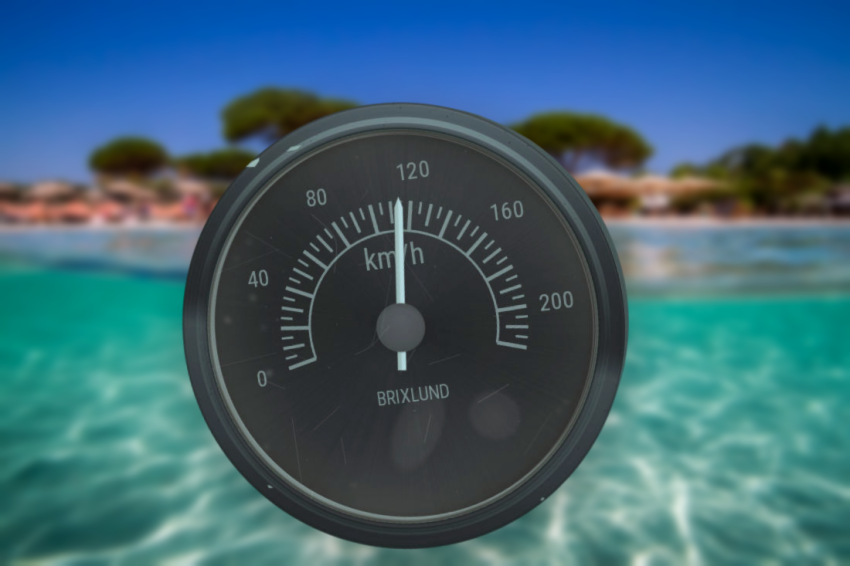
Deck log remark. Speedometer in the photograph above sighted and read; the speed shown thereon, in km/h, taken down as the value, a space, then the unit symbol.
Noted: 115 km/h
